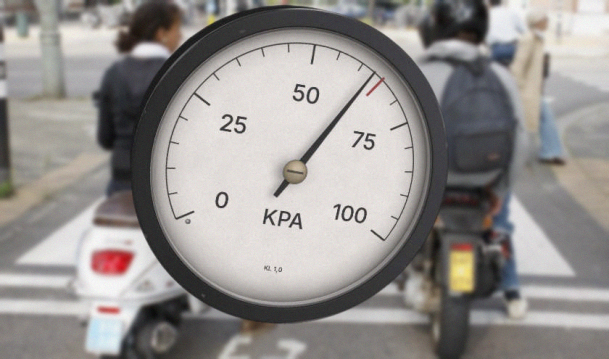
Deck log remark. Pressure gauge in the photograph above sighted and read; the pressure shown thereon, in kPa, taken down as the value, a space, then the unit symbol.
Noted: 62.5 kPa
